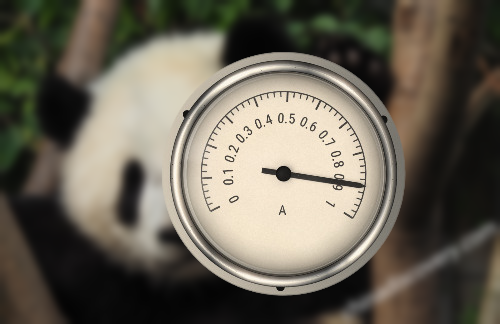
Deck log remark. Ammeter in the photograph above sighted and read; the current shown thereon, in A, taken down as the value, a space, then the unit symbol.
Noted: 0.9 A
